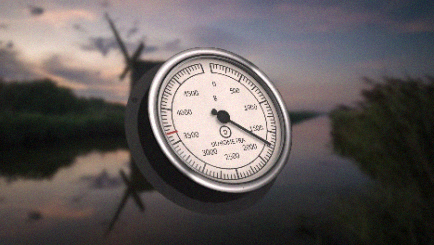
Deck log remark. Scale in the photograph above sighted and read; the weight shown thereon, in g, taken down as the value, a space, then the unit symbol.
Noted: 1750 g
